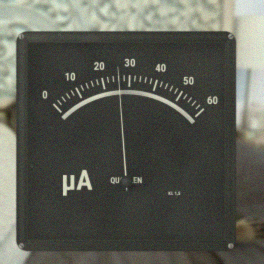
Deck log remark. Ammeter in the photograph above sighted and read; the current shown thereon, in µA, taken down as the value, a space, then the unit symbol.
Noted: 26 µA
